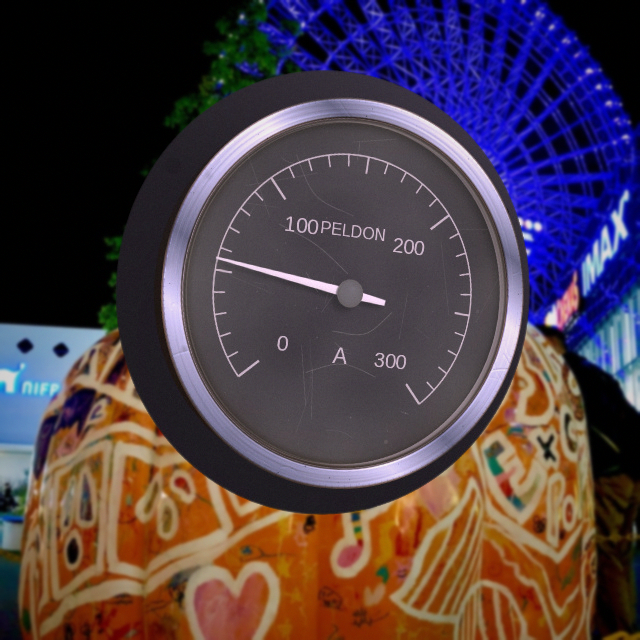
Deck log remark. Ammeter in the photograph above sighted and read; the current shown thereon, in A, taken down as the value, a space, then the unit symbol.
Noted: 55 A
